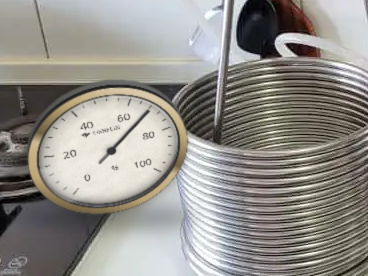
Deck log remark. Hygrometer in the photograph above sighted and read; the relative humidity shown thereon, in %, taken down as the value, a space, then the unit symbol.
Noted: 68 %
